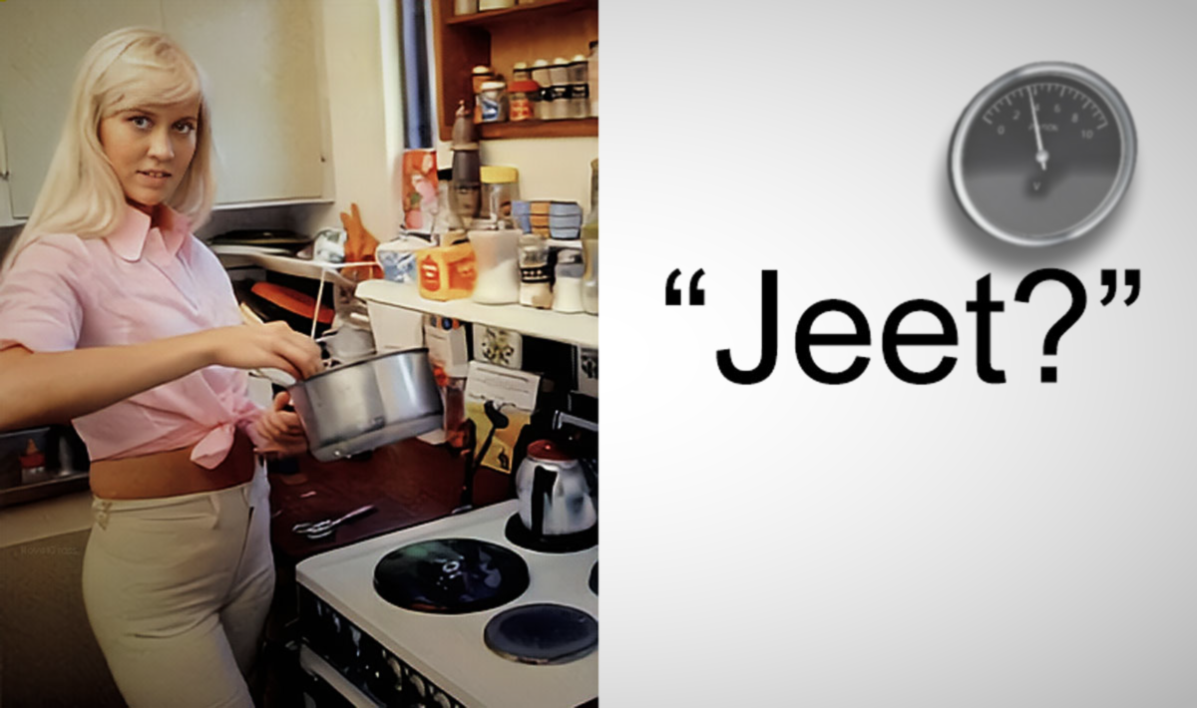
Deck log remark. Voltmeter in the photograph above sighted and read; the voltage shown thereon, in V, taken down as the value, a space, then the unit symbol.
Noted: 3.5 V
